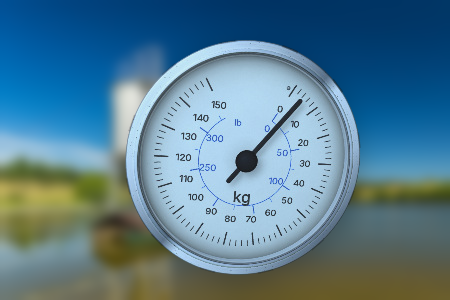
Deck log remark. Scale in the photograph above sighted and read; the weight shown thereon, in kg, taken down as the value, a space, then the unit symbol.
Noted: 4 kg
